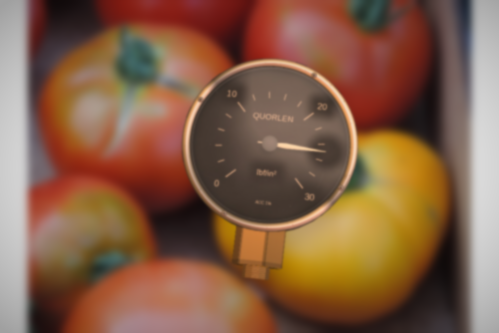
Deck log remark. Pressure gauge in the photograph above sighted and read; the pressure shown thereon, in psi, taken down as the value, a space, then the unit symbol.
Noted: 25 psi
